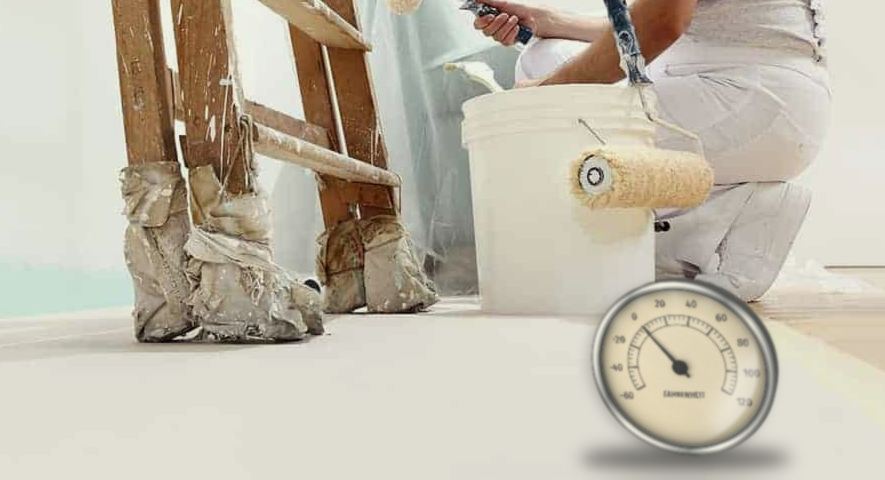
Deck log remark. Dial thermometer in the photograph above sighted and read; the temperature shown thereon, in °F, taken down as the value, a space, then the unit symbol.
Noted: 0 °F
